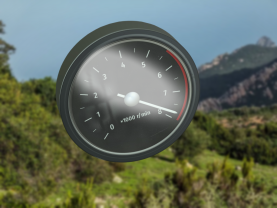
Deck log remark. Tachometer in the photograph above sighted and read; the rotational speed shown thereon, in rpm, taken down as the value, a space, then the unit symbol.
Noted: 7750 rpm
